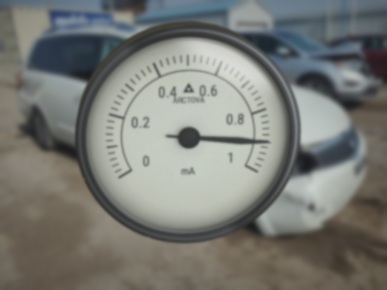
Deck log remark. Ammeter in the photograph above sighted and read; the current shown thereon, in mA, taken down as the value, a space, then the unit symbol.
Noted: 0.9 mA
